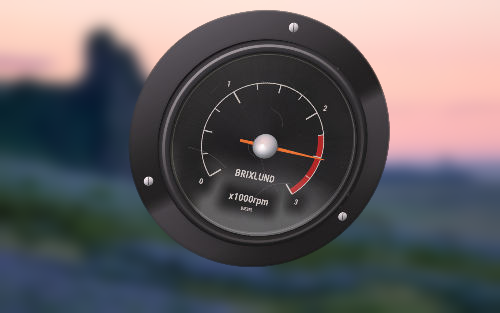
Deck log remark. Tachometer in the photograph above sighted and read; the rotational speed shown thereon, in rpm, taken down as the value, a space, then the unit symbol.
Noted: 2500 rpm
